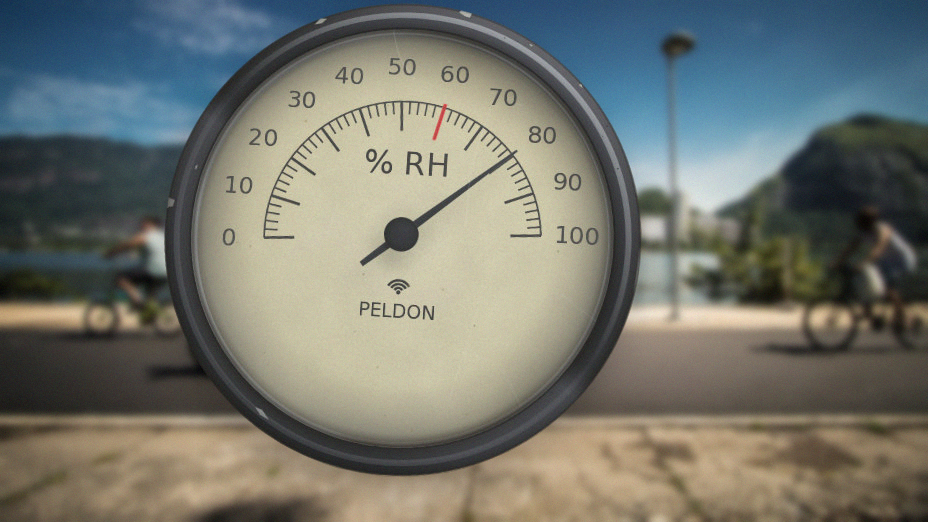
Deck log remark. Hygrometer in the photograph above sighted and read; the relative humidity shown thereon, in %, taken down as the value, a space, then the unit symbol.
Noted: 80 %
